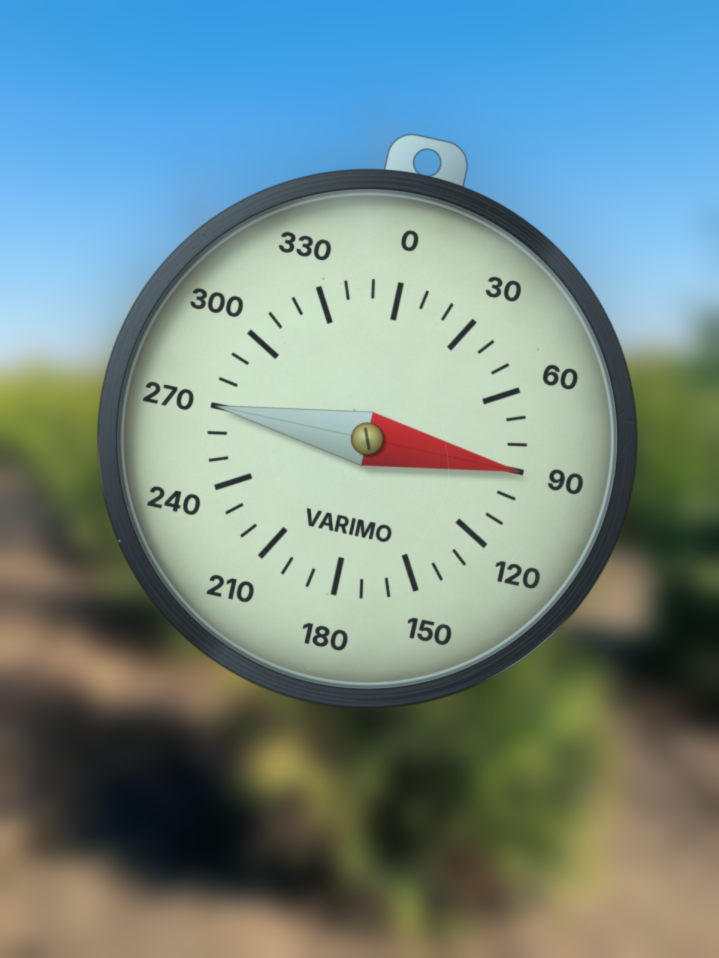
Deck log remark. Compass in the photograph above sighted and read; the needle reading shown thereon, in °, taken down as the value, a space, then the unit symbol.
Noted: 90 °
